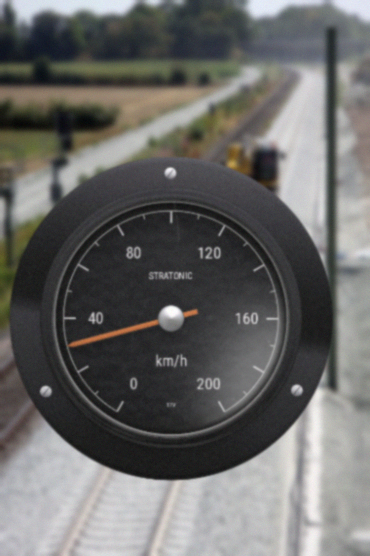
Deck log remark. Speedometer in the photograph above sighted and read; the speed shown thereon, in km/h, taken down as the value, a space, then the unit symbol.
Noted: 30 km/h
